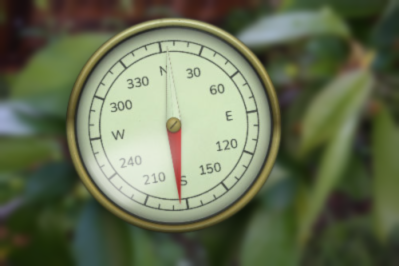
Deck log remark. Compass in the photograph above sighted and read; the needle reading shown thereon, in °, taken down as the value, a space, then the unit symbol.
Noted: 185 °
